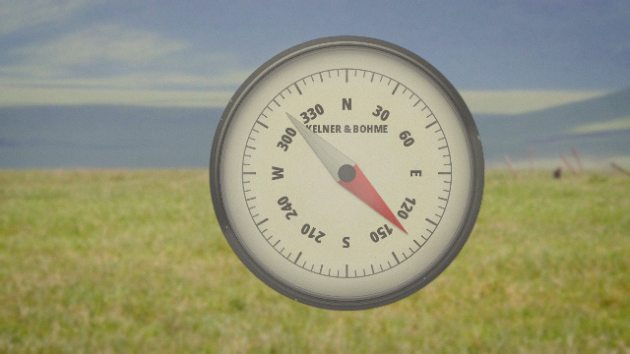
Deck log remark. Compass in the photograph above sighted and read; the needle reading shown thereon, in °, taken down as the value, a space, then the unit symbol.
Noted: 135 °
